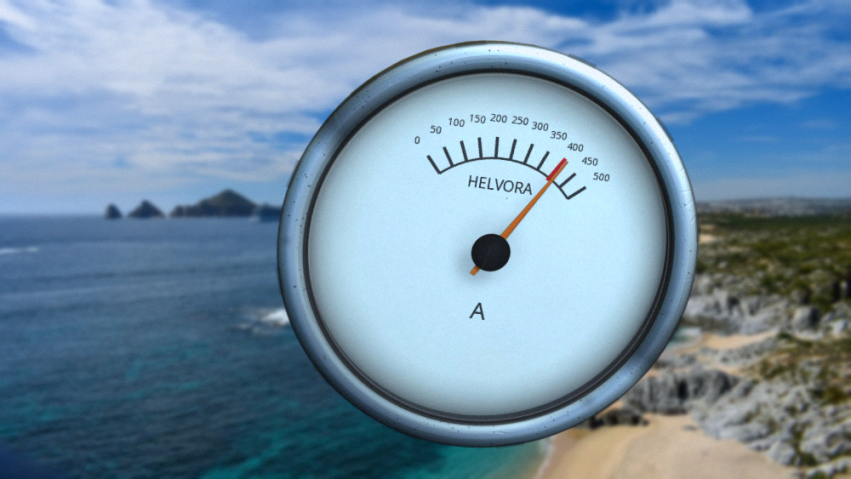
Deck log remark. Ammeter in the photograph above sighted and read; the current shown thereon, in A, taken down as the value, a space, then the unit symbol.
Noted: 400 A
